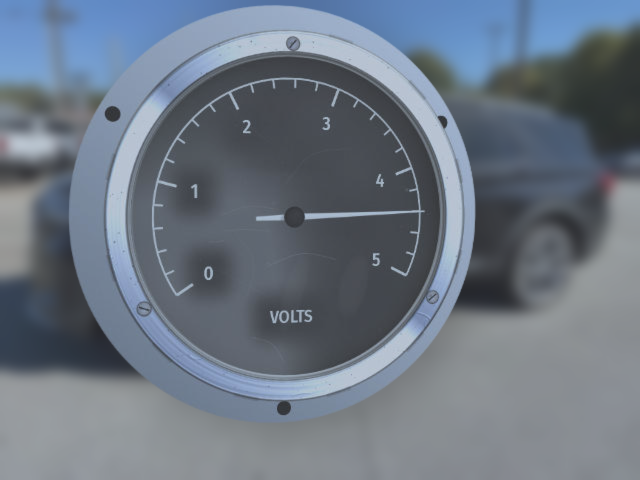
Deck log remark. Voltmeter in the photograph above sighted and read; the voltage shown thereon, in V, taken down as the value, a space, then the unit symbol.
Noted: 4.4 V
